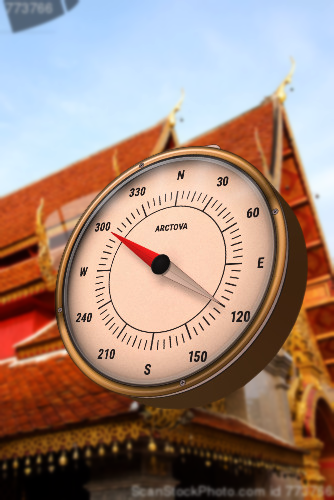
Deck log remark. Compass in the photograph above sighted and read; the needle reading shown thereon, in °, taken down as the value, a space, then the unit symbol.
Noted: 300 °
